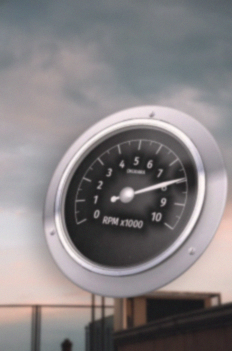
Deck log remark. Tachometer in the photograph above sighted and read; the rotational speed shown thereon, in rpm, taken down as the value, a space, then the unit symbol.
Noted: 8000 rpm
